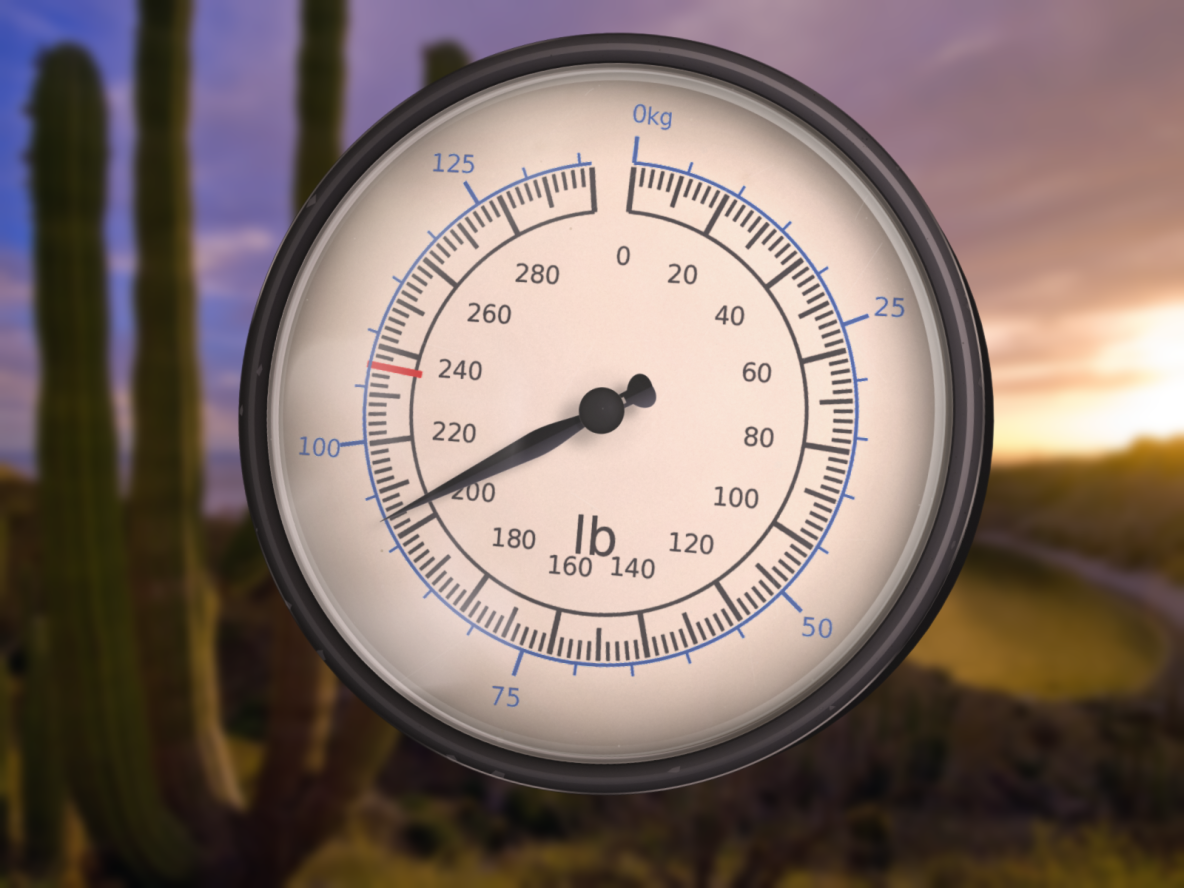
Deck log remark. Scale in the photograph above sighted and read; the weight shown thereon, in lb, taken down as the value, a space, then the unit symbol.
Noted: 204 lb
